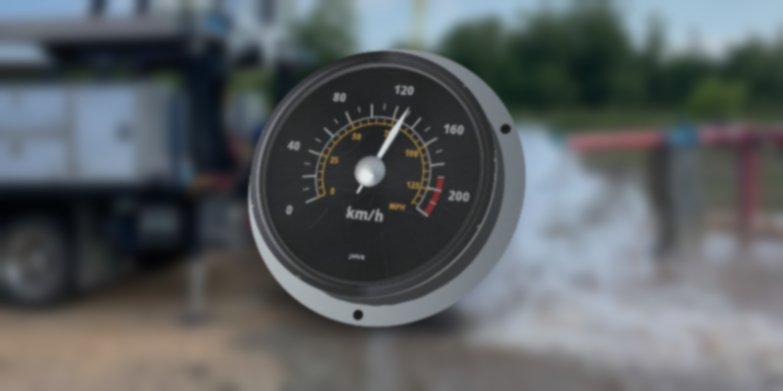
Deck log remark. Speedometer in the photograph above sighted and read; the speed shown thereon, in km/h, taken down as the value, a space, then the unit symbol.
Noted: 130 km/h
